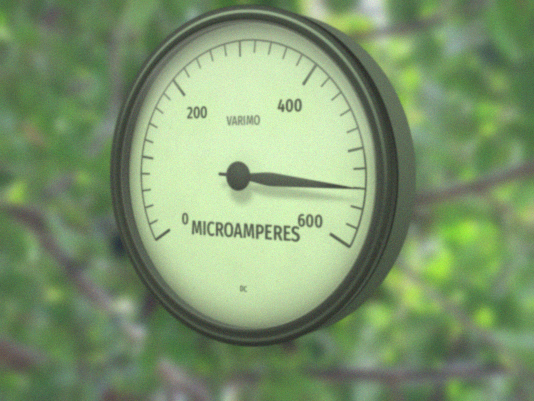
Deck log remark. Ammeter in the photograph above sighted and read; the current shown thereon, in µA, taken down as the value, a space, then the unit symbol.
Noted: 540 µA
